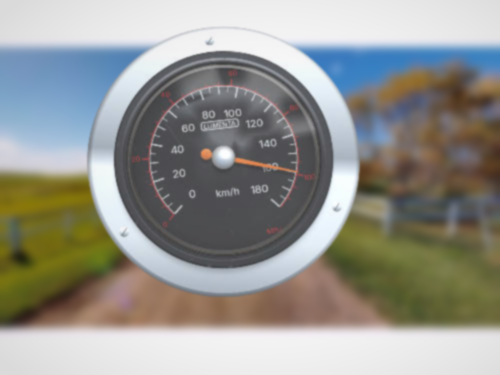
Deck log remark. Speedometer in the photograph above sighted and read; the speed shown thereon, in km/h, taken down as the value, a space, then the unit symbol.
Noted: 160 km/h
